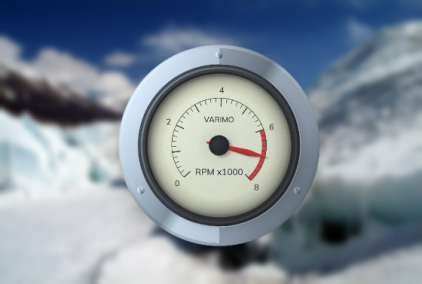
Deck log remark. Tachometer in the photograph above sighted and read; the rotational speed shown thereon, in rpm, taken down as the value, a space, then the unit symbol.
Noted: 7000 rpm
